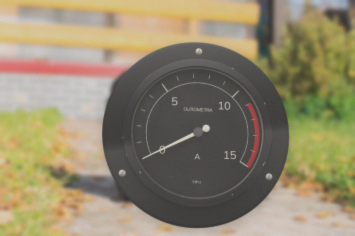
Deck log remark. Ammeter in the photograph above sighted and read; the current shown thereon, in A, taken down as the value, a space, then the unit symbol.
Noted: 0 A
